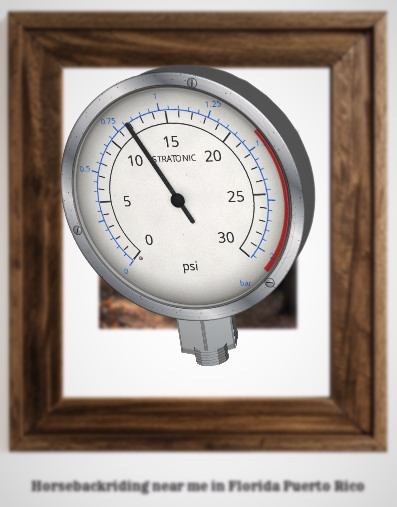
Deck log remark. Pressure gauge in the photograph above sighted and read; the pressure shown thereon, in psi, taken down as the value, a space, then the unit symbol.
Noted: 12 psi
